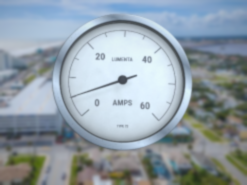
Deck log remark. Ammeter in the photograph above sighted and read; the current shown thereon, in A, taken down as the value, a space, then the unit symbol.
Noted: 5 A
